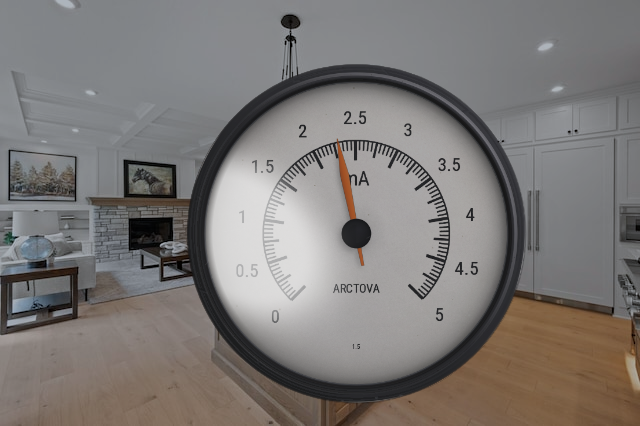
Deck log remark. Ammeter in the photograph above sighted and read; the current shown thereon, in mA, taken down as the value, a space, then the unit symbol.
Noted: 2.3 mA
